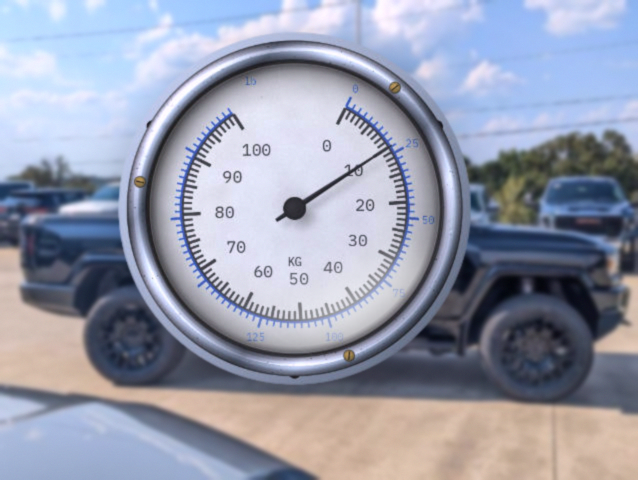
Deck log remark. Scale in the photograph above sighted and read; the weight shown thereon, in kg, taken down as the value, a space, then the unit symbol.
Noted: 10 kg
